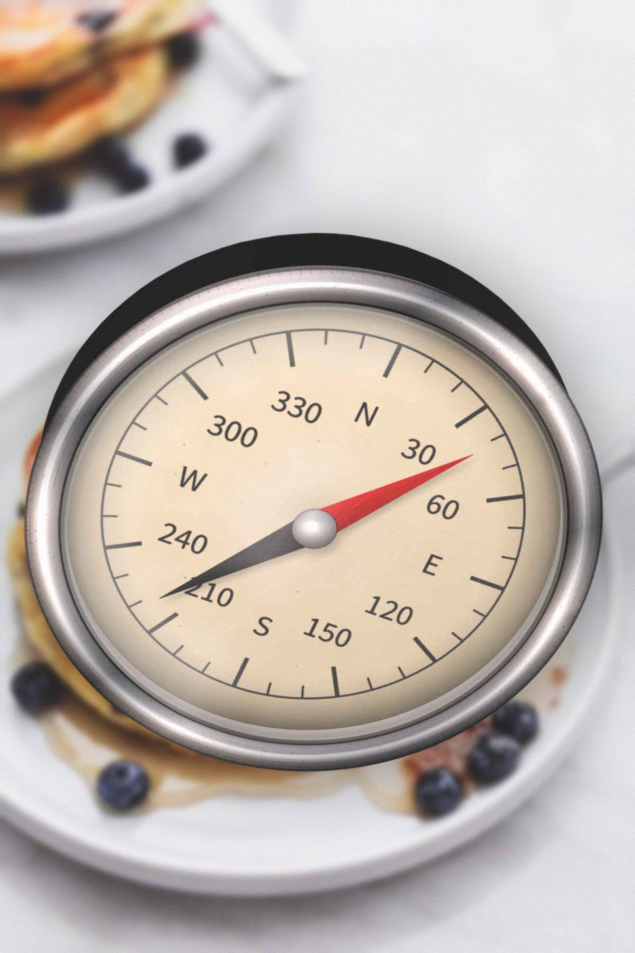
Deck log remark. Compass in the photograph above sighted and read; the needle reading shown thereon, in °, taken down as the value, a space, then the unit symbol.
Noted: 40 °
